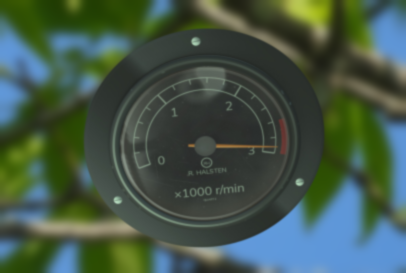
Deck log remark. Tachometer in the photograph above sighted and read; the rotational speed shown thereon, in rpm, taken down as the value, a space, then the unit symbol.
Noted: 2900 rpm
